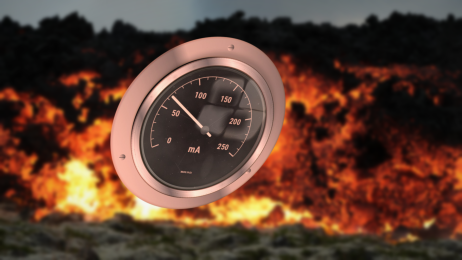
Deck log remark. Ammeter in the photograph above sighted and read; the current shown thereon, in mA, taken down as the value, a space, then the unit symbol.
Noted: 65 mA
